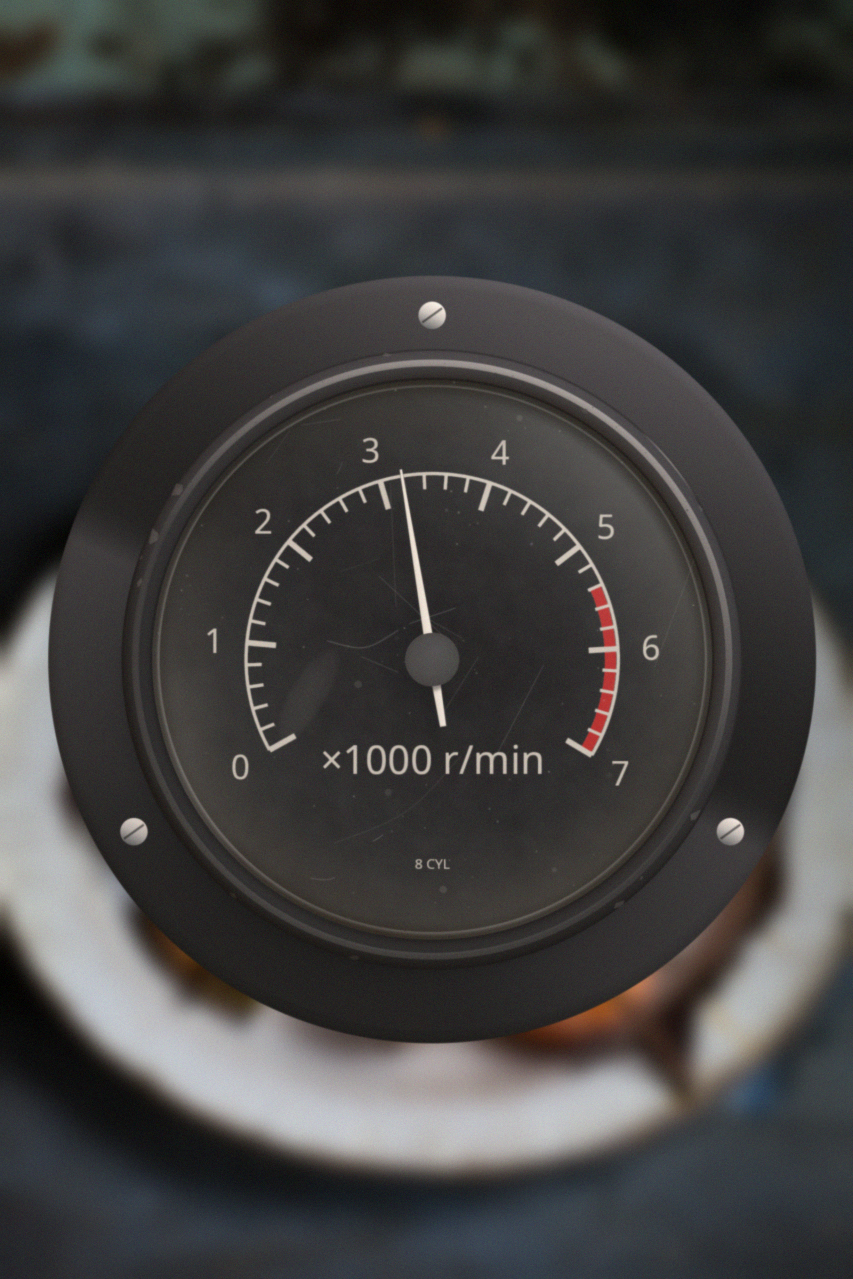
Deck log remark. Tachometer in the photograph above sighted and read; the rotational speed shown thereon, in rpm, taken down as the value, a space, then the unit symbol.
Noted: 3200 rpm
